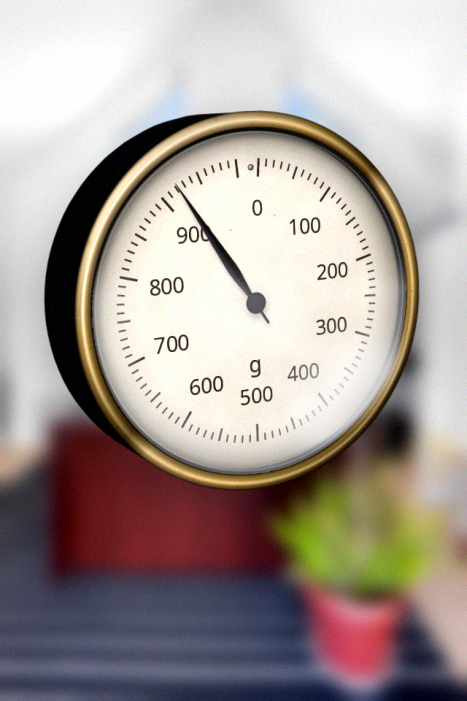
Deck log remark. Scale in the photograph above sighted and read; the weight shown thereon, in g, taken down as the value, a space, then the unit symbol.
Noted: 920 g
